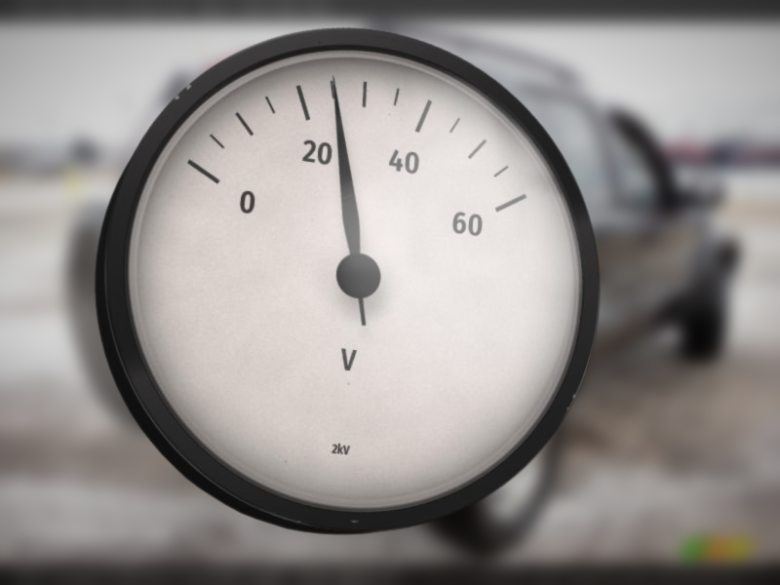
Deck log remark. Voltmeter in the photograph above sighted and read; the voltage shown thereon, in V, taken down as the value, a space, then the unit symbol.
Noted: 25 V
